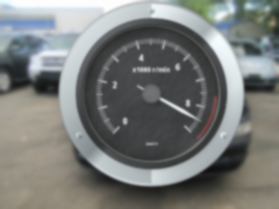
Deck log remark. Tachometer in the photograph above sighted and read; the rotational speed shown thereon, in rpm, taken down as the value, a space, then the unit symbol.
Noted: 8500 rpm
